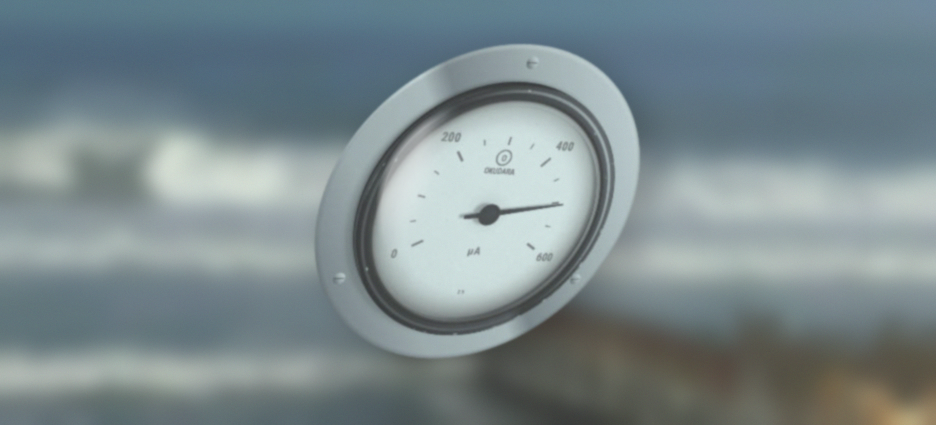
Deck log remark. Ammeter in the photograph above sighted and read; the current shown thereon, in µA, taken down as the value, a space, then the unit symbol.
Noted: 500 µA
